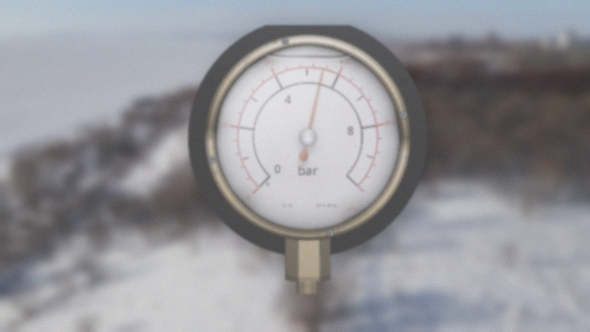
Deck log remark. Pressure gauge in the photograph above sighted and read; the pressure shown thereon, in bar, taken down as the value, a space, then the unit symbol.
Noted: 5.5 bar
